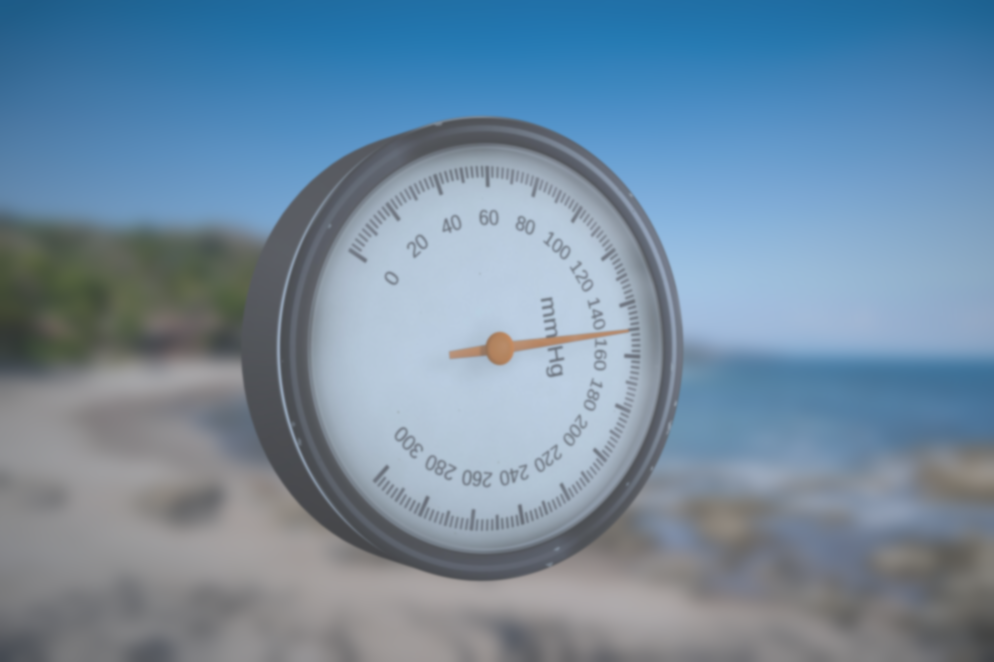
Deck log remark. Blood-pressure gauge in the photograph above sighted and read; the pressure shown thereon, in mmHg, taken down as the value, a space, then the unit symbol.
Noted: 150 mmHg
